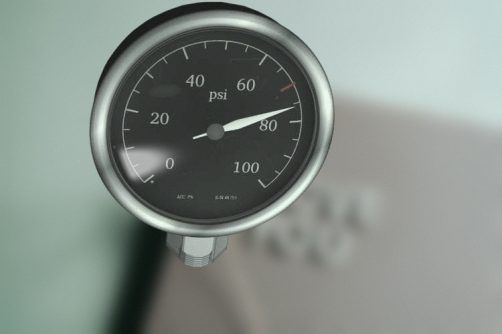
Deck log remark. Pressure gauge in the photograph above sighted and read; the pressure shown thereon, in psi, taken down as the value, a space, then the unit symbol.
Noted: 75 psi
